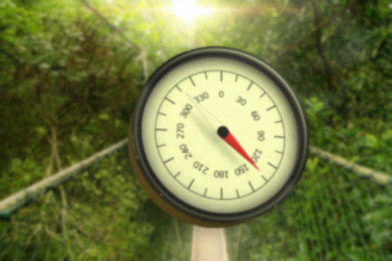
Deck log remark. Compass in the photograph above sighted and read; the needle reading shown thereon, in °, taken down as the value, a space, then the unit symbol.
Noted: 135 °
